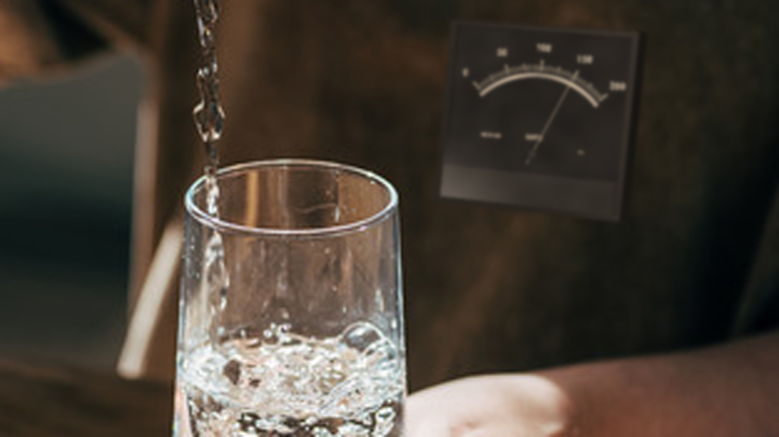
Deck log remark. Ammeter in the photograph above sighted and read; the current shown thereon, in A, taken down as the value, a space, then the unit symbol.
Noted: 150 A
